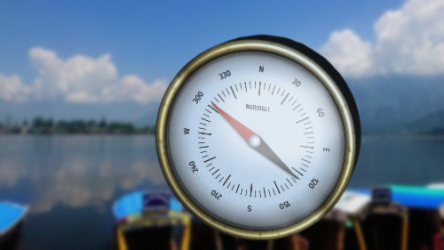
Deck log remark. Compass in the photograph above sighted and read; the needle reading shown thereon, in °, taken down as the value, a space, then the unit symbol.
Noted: 305 °
